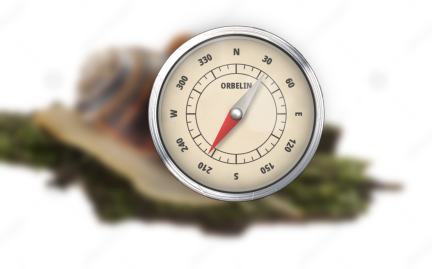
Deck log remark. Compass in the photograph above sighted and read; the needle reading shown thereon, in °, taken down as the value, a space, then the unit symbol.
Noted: 215 °
